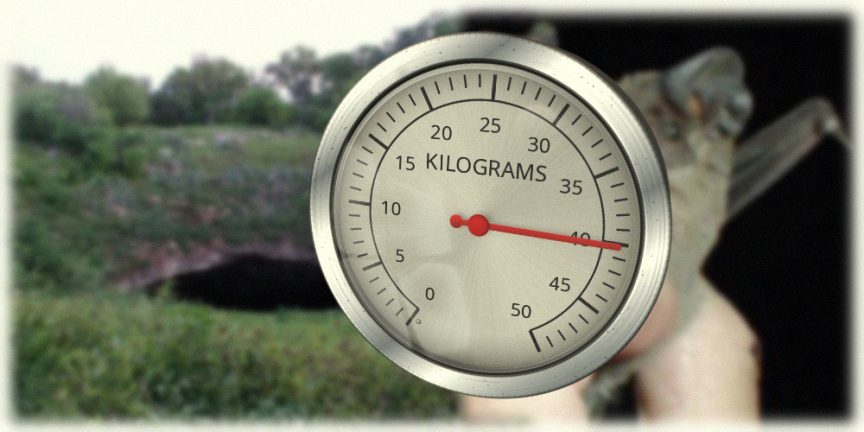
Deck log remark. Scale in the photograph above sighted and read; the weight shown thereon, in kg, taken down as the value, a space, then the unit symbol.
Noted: 40 kg
